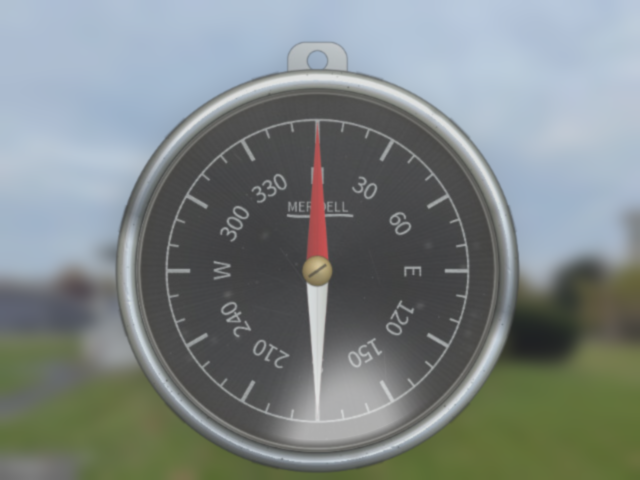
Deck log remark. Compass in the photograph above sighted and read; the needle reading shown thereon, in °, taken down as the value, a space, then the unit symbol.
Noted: 0 °
